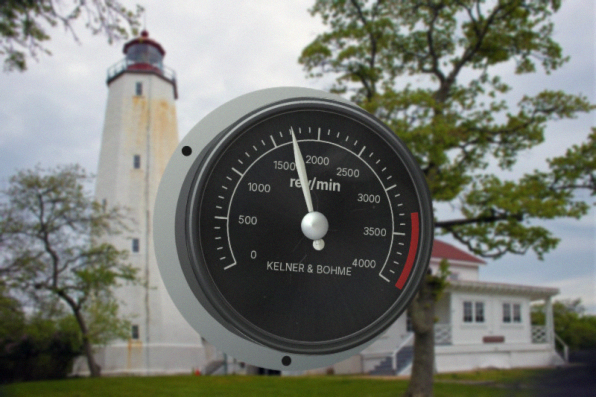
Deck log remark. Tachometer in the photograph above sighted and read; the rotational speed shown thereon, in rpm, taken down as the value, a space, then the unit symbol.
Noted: 1700 rpm
